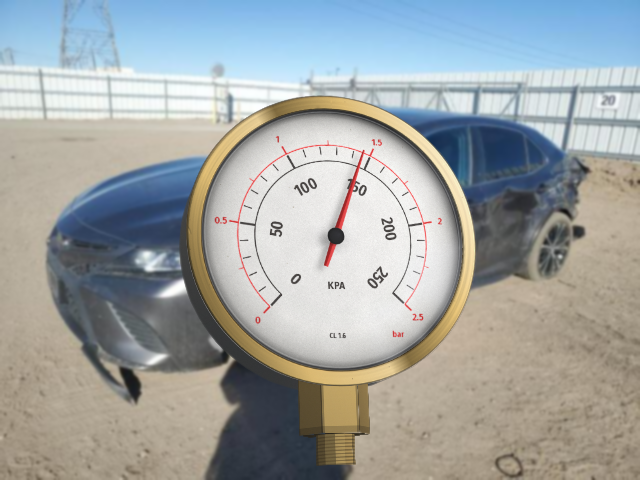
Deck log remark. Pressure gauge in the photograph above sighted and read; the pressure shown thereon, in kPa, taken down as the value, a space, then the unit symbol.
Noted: 145 kPa
